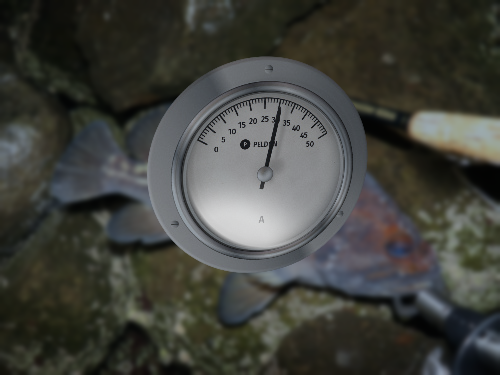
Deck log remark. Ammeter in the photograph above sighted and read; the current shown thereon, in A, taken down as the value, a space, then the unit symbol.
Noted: 30 A
